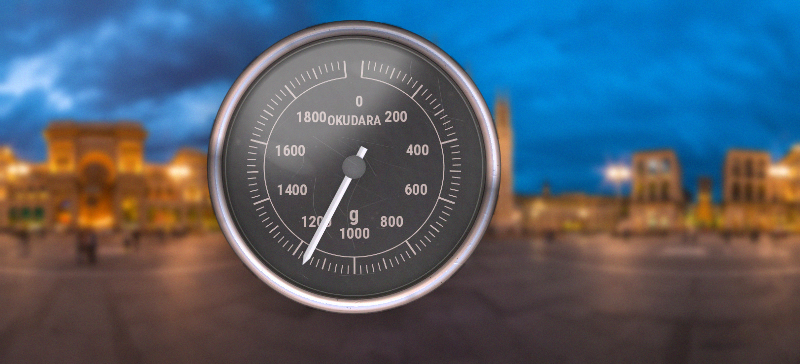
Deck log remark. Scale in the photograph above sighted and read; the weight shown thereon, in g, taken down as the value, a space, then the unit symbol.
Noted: 1160 g
